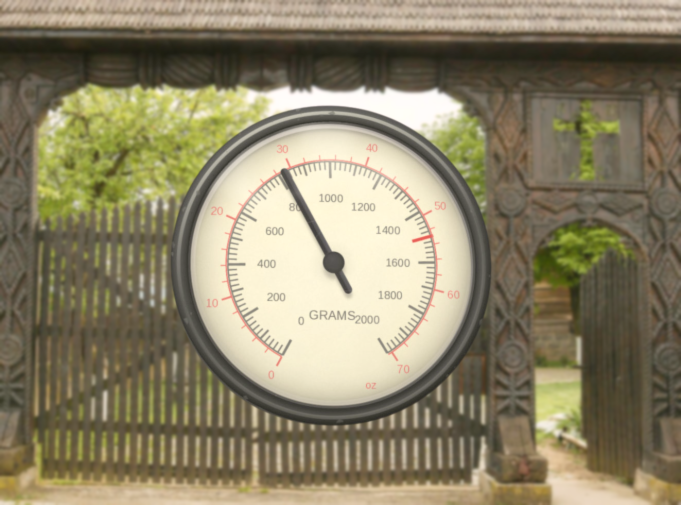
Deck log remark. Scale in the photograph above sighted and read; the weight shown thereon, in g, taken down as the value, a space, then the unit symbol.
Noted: 820 g
